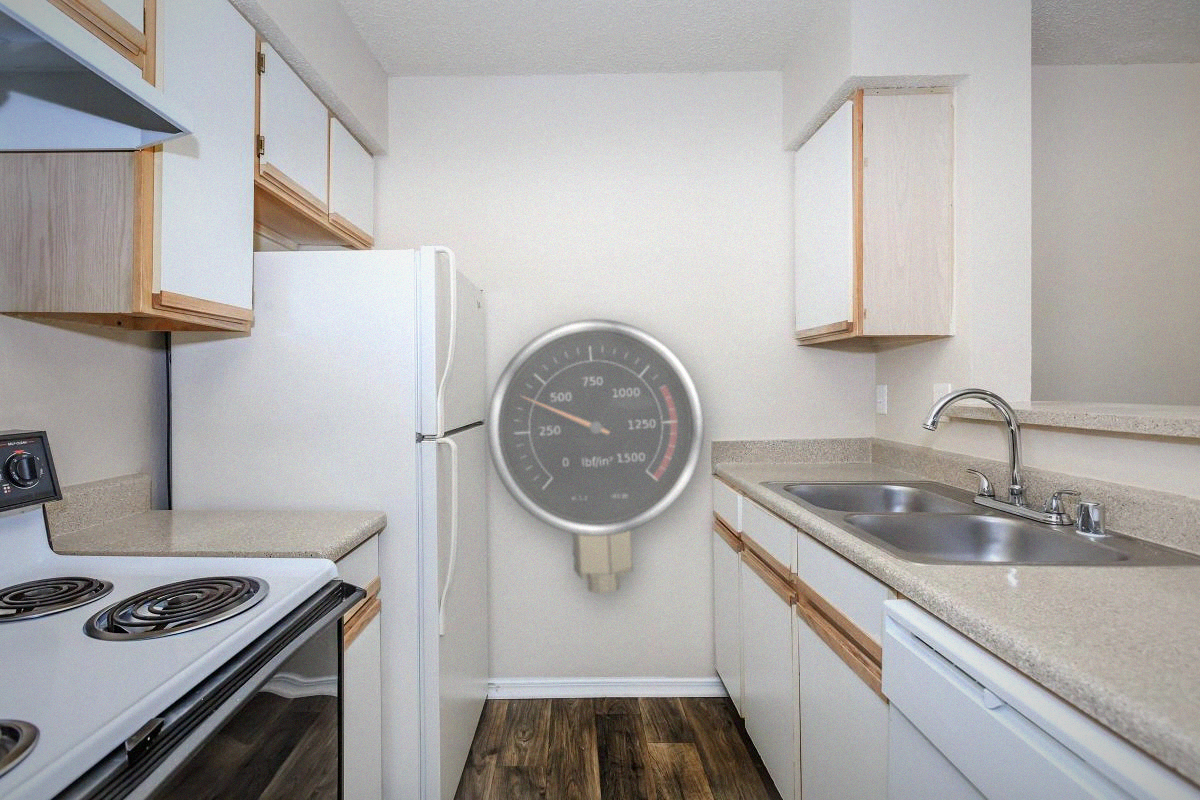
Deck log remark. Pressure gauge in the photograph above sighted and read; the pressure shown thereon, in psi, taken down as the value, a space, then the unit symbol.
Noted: 400 psi
